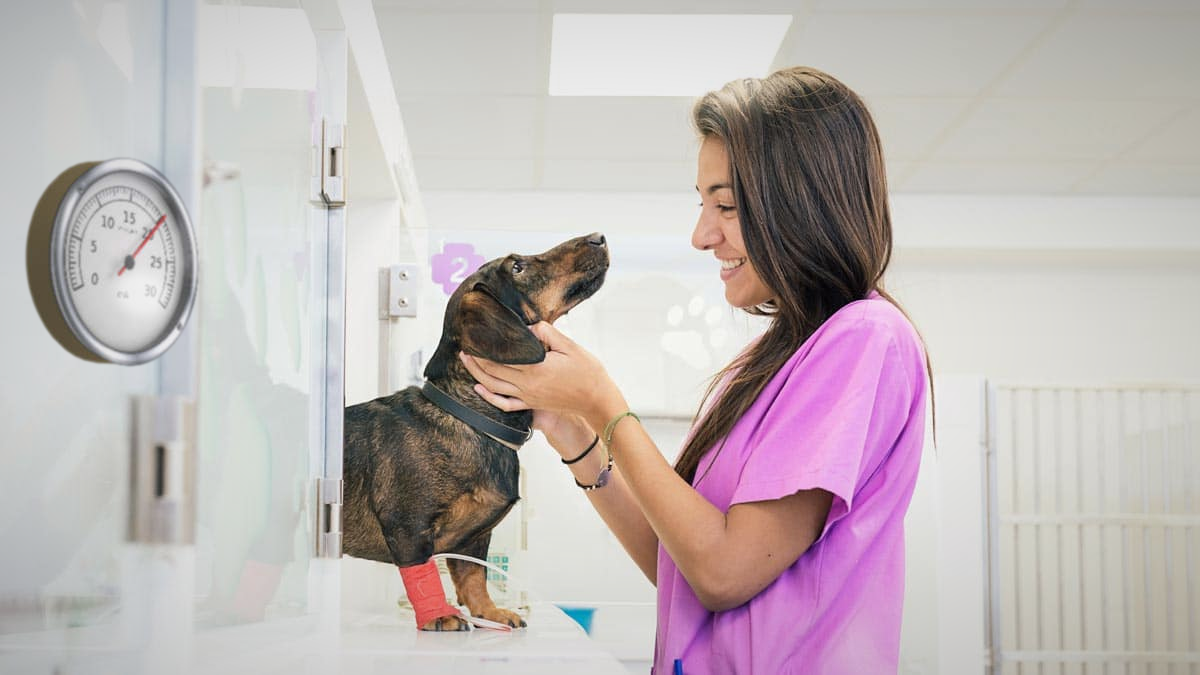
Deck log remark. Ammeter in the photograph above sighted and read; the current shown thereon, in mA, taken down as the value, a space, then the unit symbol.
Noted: 20 mA
